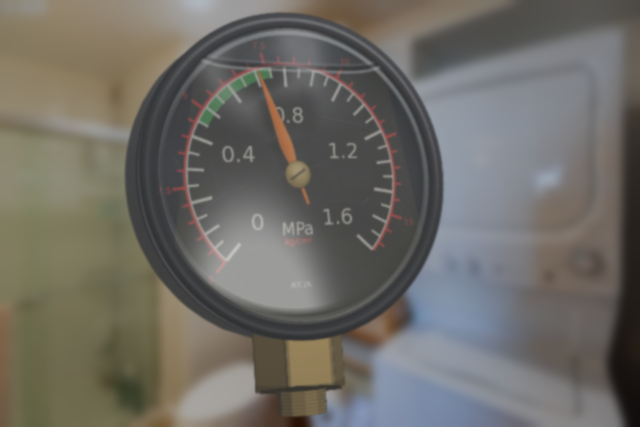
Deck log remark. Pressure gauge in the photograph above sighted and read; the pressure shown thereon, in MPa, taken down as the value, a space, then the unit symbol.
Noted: 0.7 MPa
